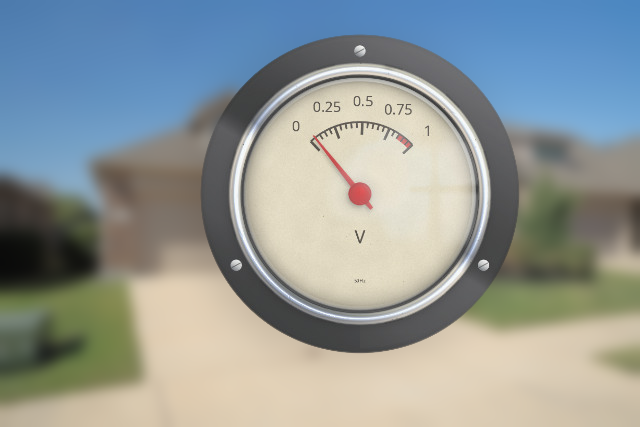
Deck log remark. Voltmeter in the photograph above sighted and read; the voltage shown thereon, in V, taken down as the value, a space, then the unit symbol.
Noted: 0.05 V
